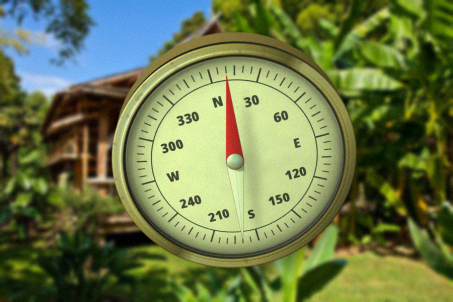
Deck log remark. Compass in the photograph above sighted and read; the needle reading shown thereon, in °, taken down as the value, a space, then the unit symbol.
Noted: 10 °
